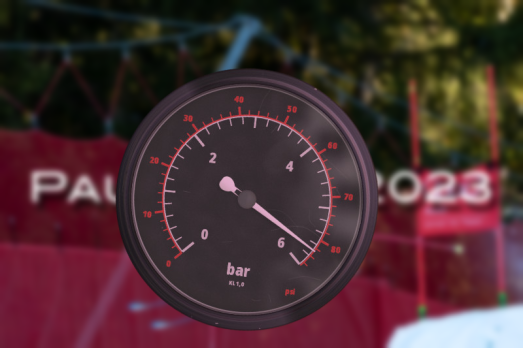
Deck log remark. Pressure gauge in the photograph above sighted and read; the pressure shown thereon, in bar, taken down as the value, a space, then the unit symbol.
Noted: 5.7 bar
